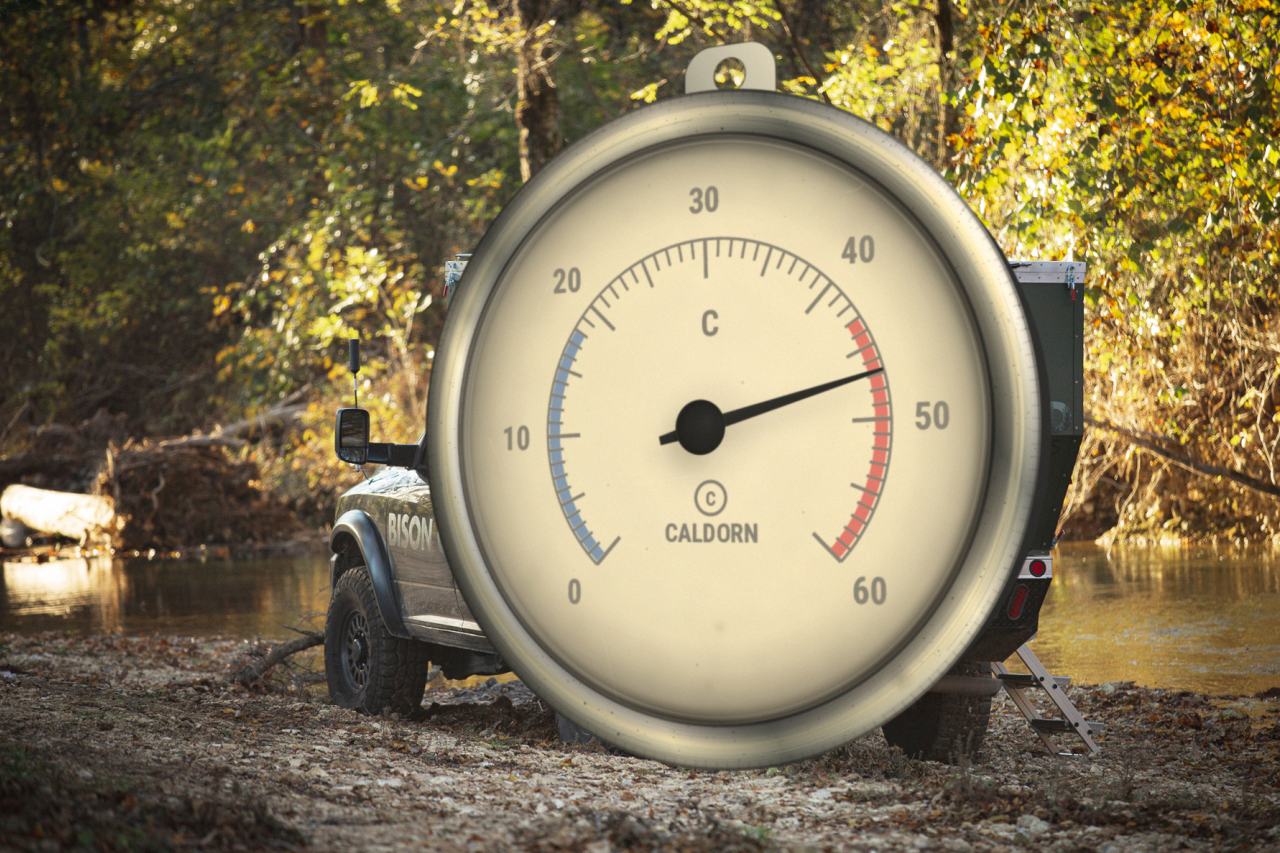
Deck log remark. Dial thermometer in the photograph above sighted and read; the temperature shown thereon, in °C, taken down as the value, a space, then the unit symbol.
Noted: 47 °C
